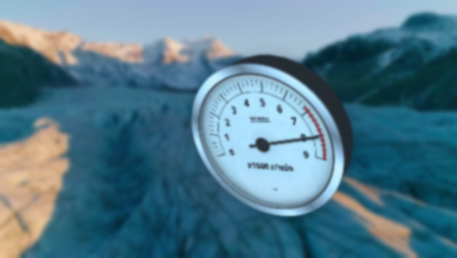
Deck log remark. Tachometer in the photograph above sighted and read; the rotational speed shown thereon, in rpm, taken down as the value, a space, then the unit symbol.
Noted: 8000 rpm
